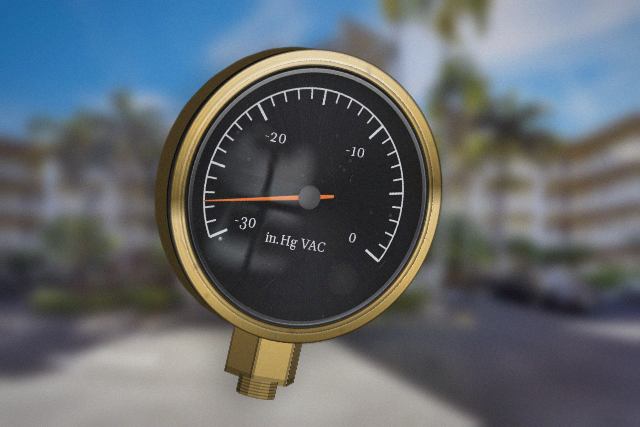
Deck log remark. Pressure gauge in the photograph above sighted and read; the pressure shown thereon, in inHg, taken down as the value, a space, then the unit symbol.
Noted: -27.5 inHg
